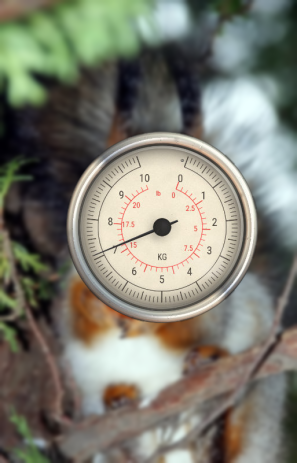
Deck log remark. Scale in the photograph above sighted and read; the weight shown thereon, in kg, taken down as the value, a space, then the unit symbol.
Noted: 7.1 kg
